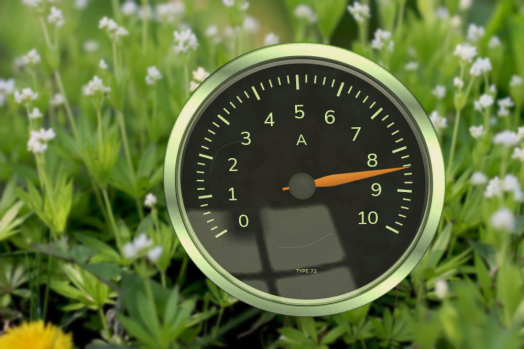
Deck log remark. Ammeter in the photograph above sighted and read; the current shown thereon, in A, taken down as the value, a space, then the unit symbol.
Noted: 8.4 A
